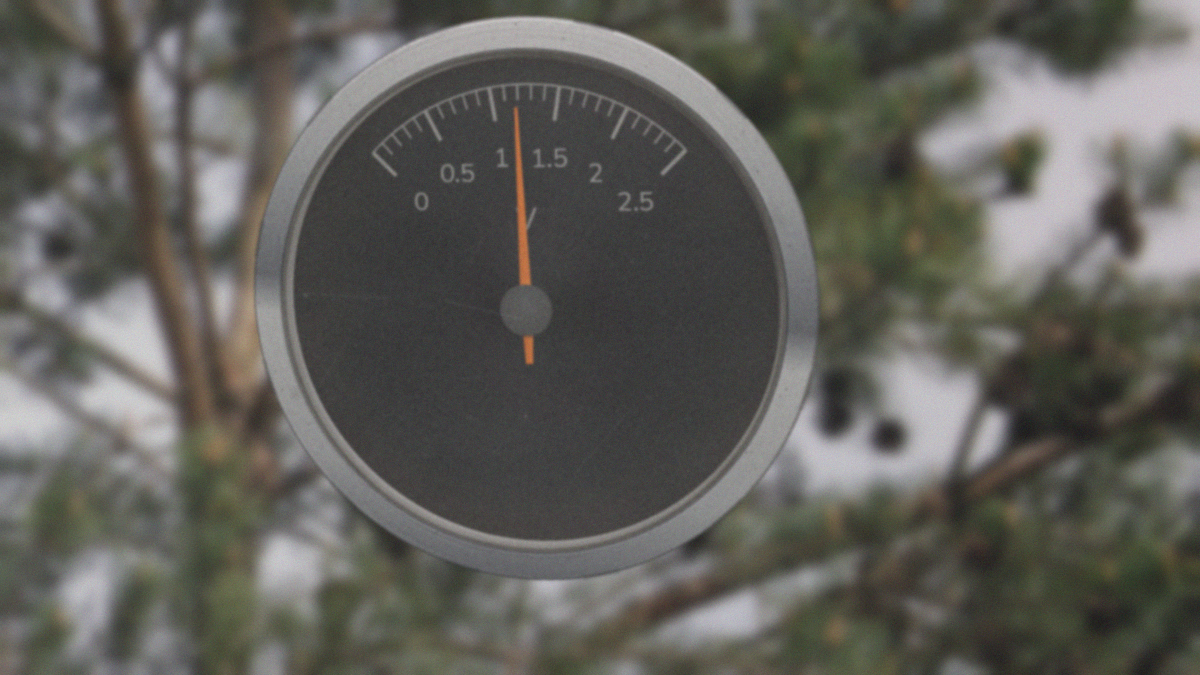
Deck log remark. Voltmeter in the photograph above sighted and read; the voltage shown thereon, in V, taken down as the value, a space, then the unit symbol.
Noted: 1.2 V
